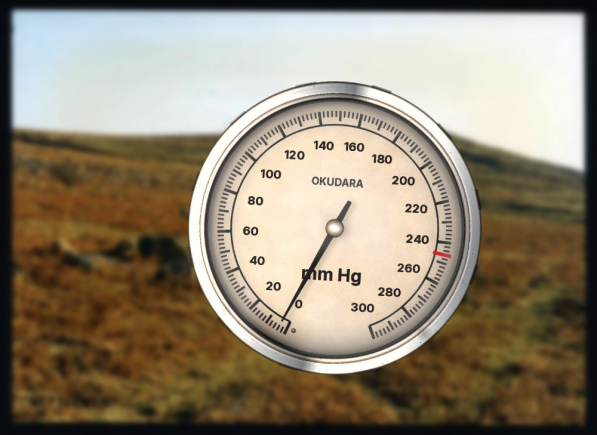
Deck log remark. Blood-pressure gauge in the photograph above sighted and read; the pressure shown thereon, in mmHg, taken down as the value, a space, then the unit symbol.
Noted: 4 mmHg
